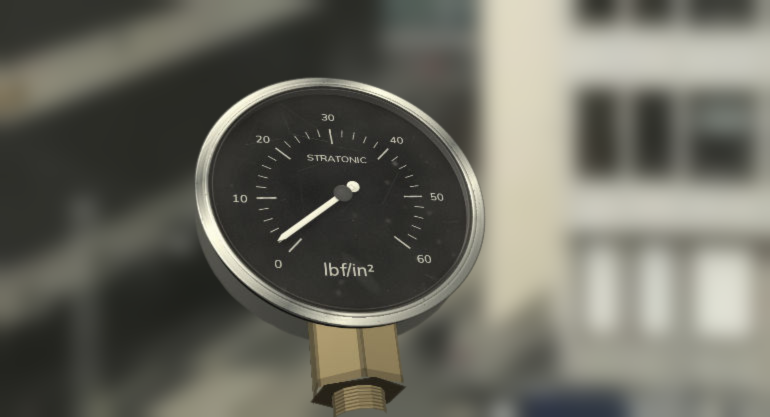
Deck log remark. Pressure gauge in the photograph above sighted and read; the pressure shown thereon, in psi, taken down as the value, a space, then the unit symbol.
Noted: 2 psi
